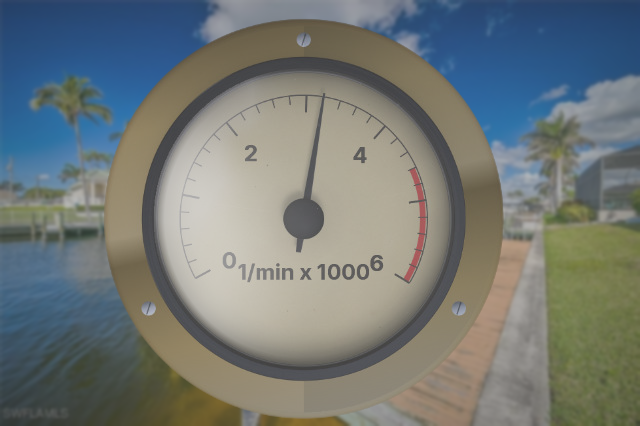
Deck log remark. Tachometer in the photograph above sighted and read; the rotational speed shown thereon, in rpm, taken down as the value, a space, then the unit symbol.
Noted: 3200 rpm
